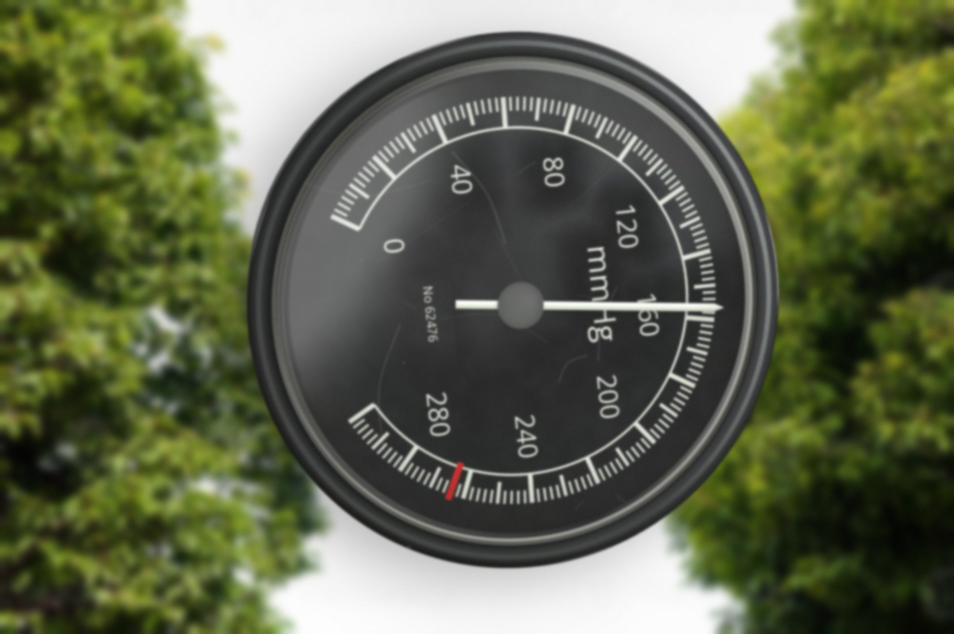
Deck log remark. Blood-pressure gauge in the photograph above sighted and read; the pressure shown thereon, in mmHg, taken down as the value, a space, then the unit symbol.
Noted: 156 mmHg
